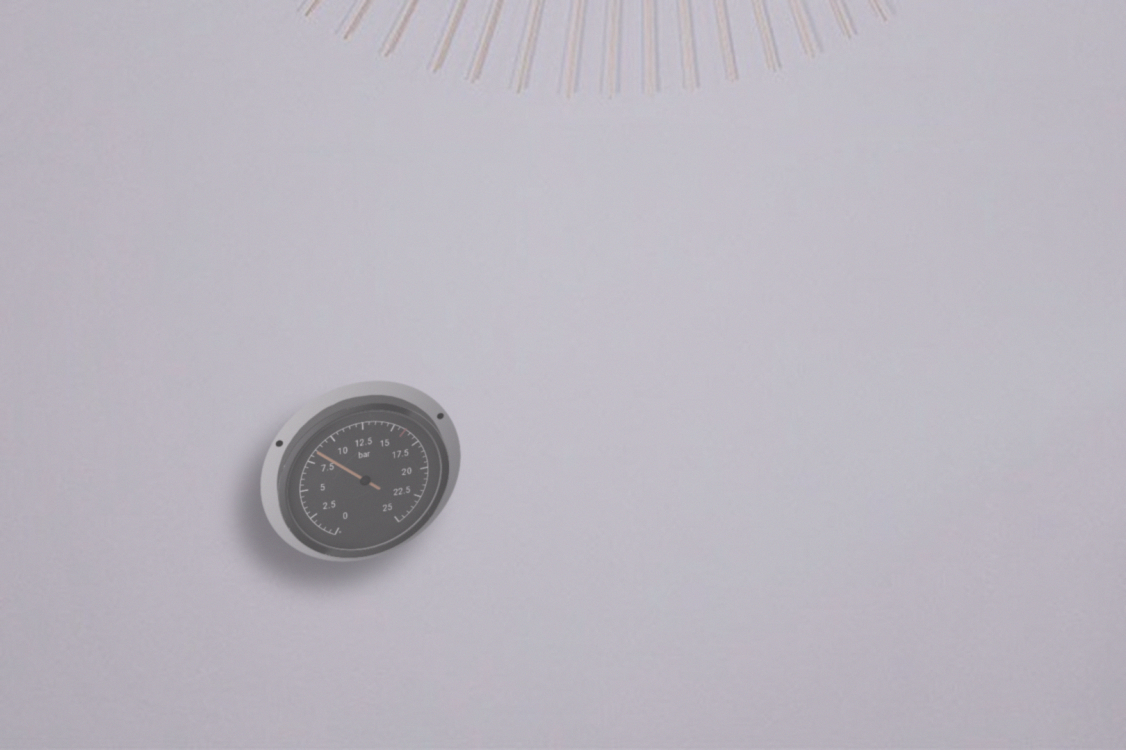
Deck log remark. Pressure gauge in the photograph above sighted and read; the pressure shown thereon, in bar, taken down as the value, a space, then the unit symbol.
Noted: 8.5 bar
